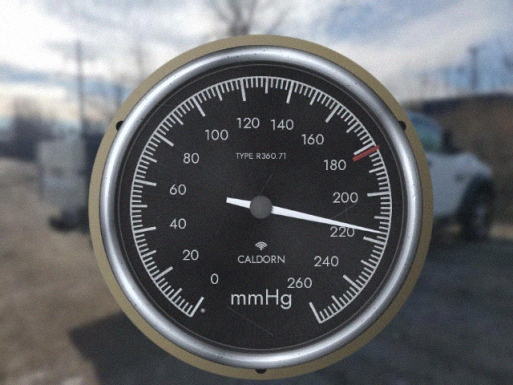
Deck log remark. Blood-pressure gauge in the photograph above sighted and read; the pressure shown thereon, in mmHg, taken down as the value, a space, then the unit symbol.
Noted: 216 mmHg
